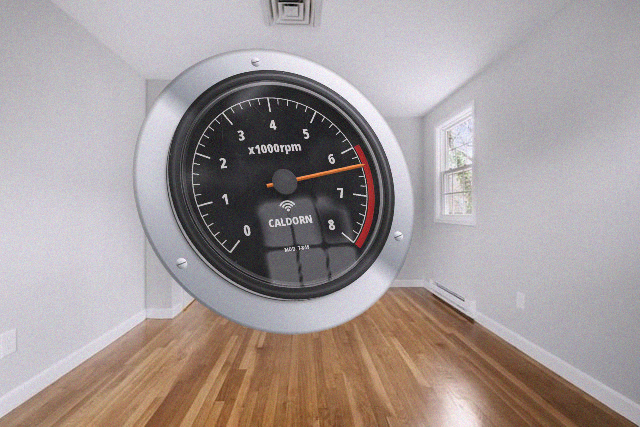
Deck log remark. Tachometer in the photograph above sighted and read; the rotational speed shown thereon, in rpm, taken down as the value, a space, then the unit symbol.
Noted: 6400 rpm
